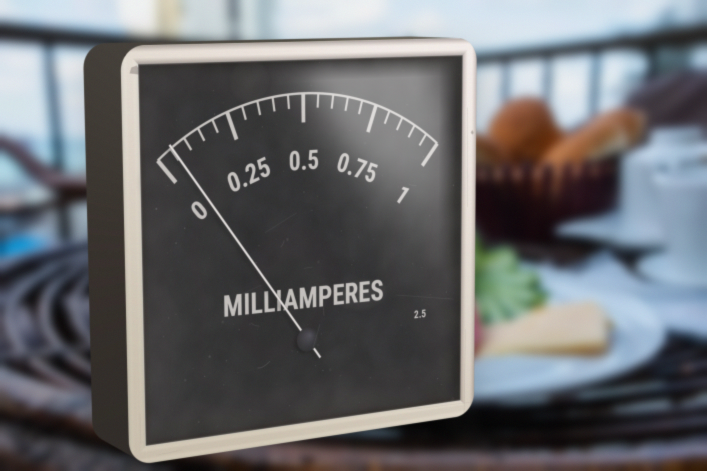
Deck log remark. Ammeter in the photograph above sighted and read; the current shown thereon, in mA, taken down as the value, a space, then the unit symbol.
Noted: 0.05 mA
